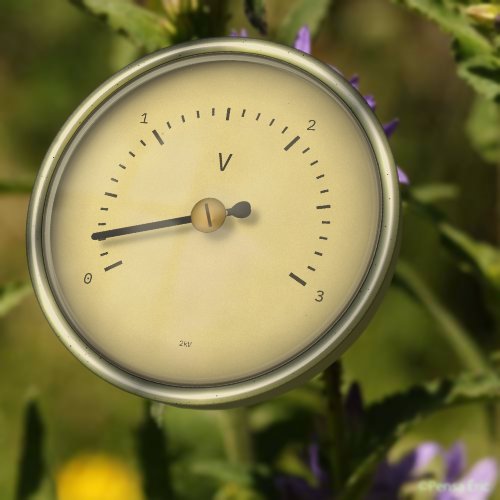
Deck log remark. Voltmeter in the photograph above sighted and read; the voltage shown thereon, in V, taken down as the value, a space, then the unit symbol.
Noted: 0.2 V
